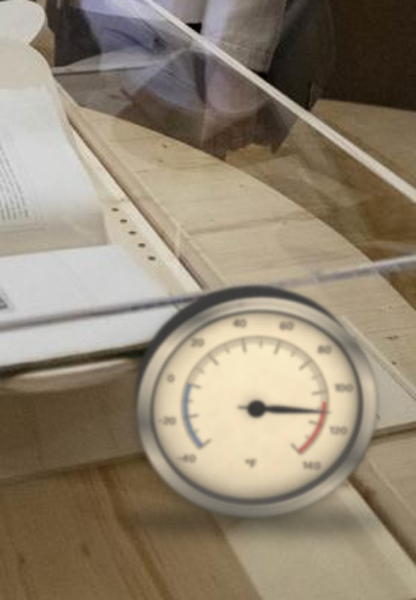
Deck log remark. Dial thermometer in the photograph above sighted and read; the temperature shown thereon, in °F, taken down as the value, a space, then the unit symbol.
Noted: 110 °F
